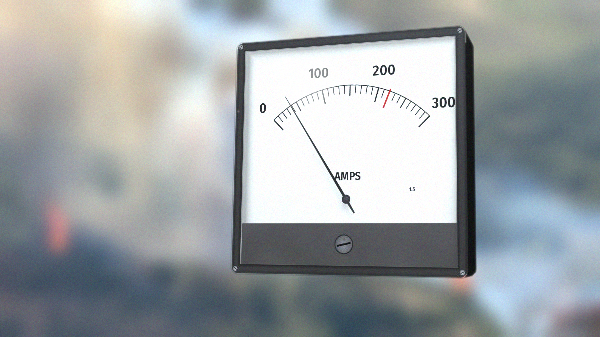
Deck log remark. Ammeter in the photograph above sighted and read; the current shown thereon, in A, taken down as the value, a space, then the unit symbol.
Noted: 40 A
